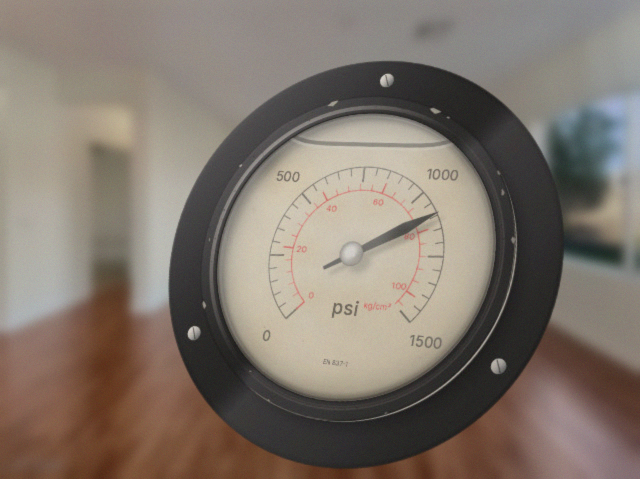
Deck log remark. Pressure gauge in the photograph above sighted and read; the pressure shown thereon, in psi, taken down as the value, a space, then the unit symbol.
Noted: 1100 psi
